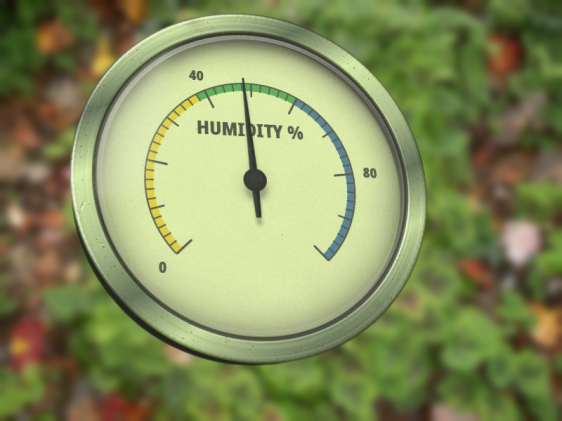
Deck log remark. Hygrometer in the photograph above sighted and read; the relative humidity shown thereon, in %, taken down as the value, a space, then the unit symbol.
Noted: 48 %
